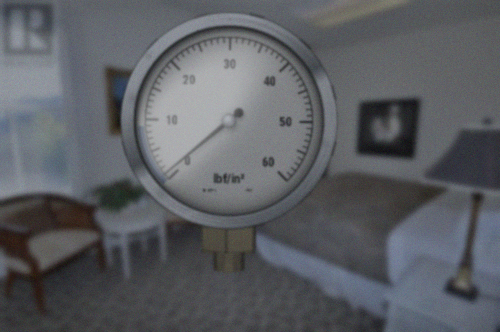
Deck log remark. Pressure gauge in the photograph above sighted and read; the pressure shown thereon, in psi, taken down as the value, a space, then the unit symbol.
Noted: 1 psi
